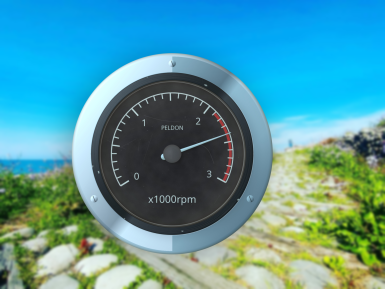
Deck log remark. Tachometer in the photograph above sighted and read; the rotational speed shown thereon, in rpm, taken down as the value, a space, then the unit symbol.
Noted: 2400 rpm
